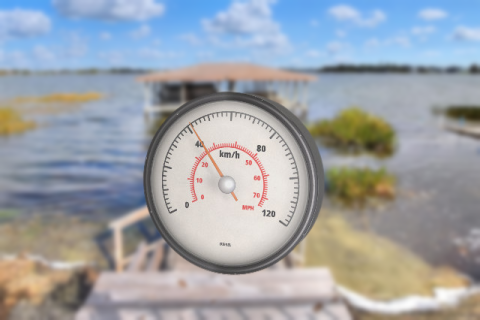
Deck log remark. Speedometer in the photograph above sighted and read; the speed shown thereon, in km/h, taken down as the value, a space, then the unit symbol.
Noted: 42 km/h
